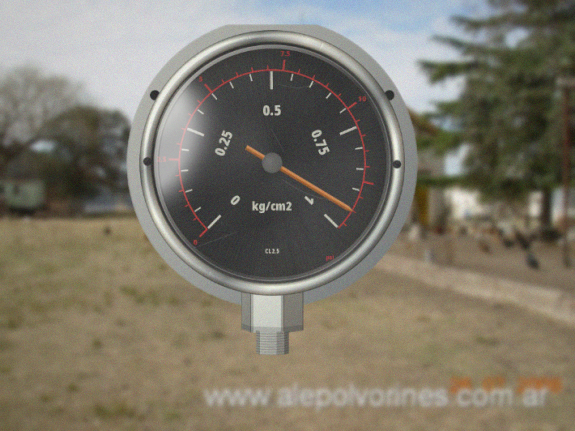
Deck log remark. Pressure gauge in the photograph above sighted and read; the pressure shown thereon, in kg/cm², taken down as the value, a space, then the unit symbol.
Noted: 0.95 kg/cm²
